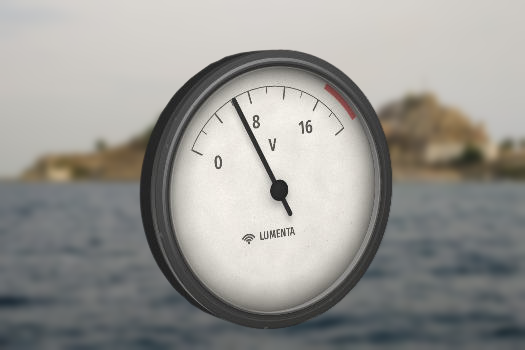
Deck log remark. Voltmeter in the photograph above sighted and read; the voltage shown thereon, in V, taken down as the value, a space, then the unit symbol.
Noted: 6 V
